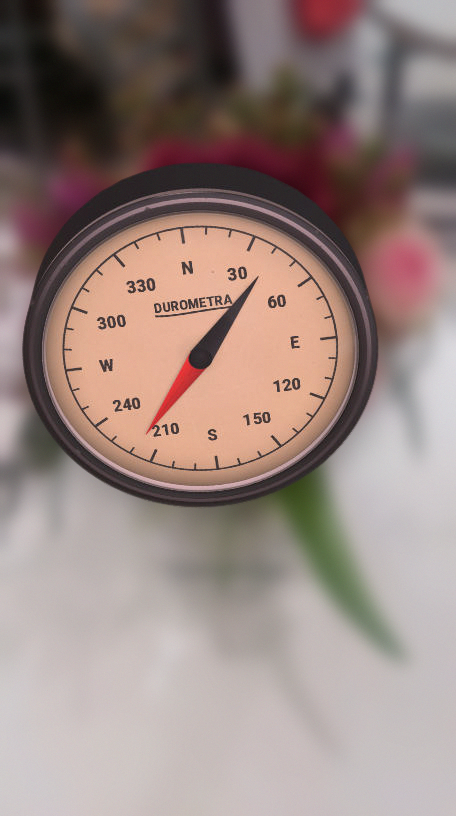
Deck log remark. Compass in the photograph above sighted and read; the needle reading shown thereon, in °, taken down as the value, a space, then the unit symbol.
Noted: 220 °
